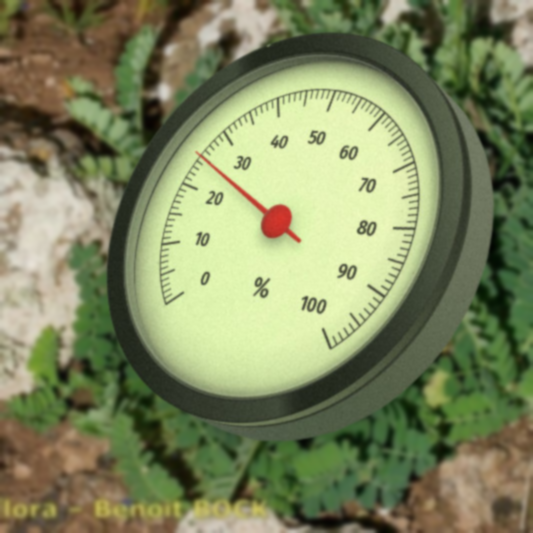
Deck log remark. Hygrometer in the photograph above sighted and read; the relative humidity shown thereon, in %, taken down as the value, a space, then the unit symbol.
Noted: 25 %
